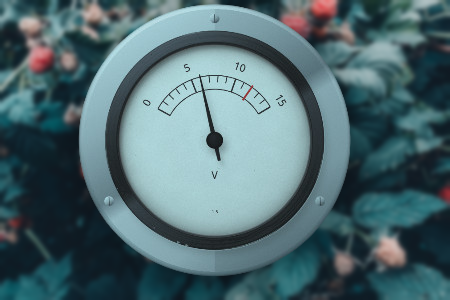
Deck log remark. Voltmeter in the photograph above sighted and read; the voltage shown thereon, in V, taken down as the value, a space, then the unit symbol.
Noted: 6 V
